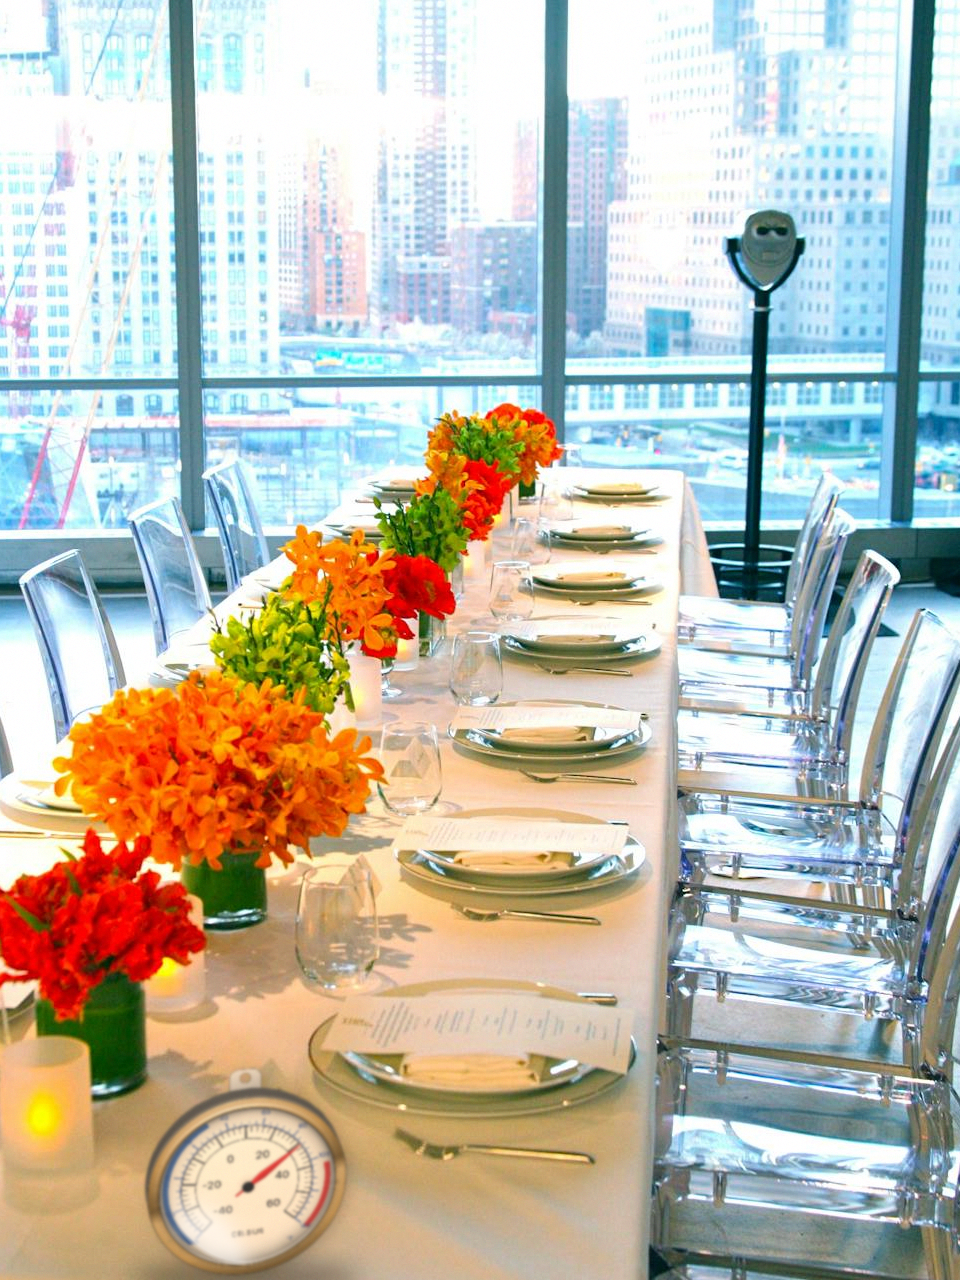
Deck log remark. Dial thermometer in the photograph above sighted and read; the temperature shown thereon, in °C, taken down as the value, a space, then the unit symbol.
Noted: 30 °C
